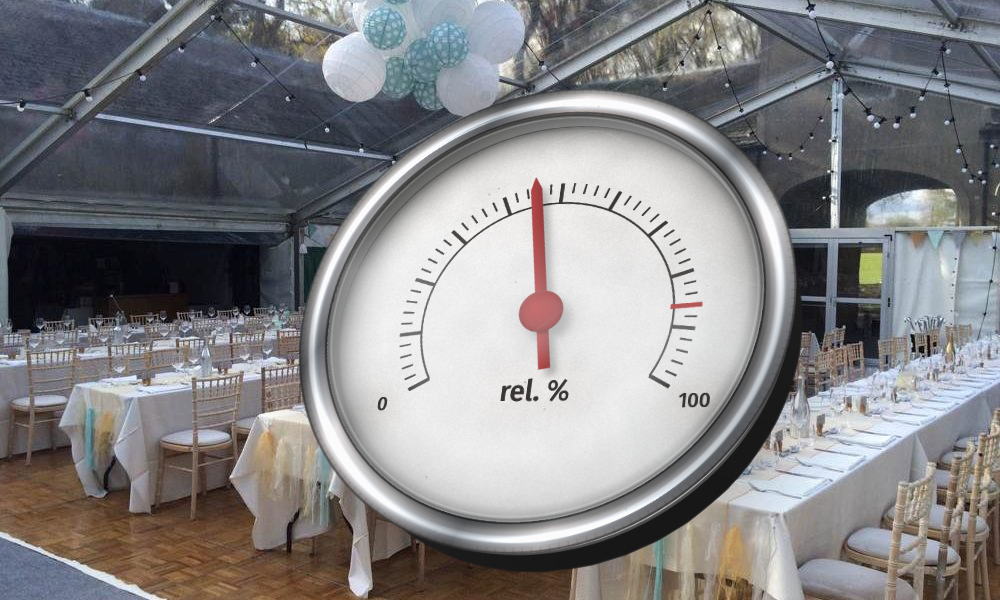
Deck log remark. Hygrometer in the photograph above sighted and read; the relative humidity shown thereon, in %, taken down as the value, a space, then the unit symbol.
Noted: 46 %
